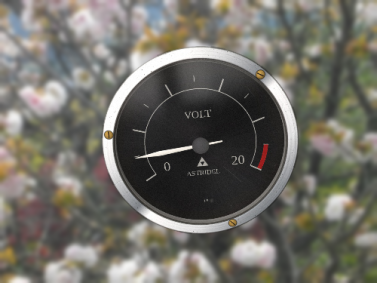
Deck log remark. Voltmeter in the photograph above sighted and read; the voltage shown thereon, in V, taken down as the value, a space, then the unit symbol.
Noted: 2 V
